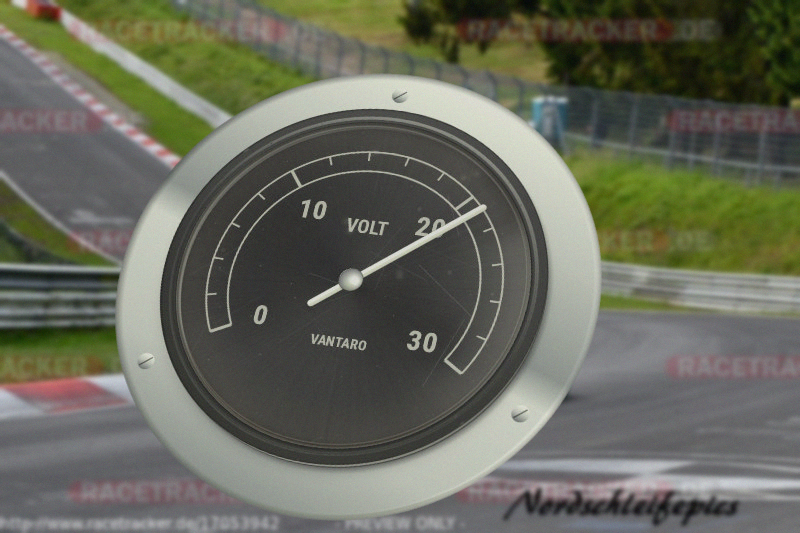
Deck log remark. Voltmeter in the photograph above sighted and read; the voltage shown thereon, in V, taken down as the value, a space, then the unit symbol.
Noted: 21 V
